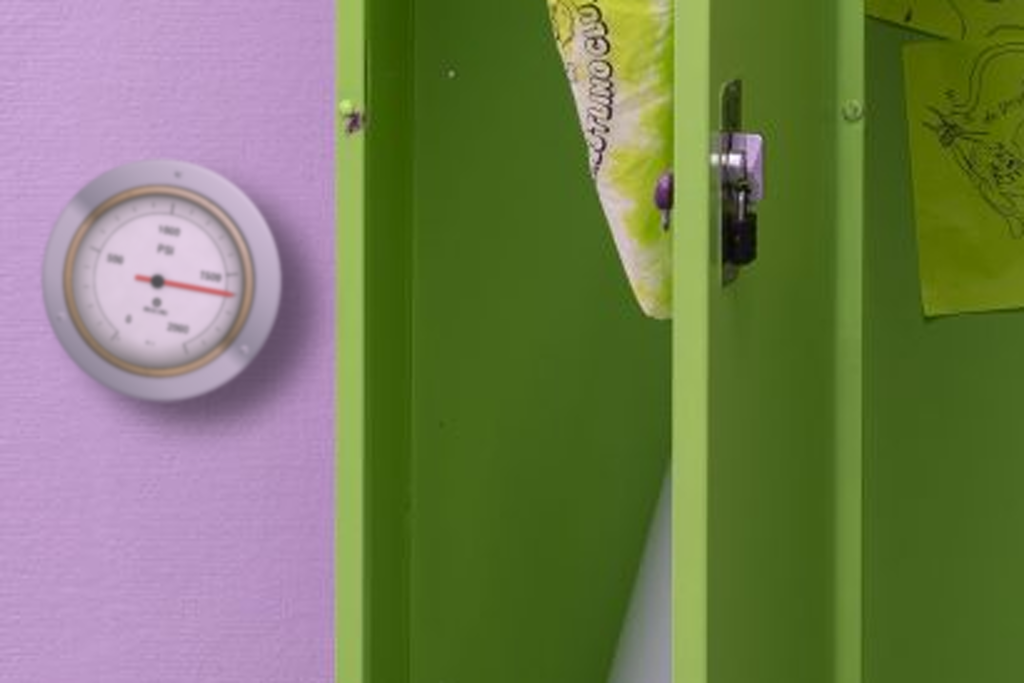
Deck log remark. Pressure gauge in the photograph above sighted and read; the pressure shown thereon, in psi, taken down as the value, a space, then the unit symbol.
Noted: 1600 psi
